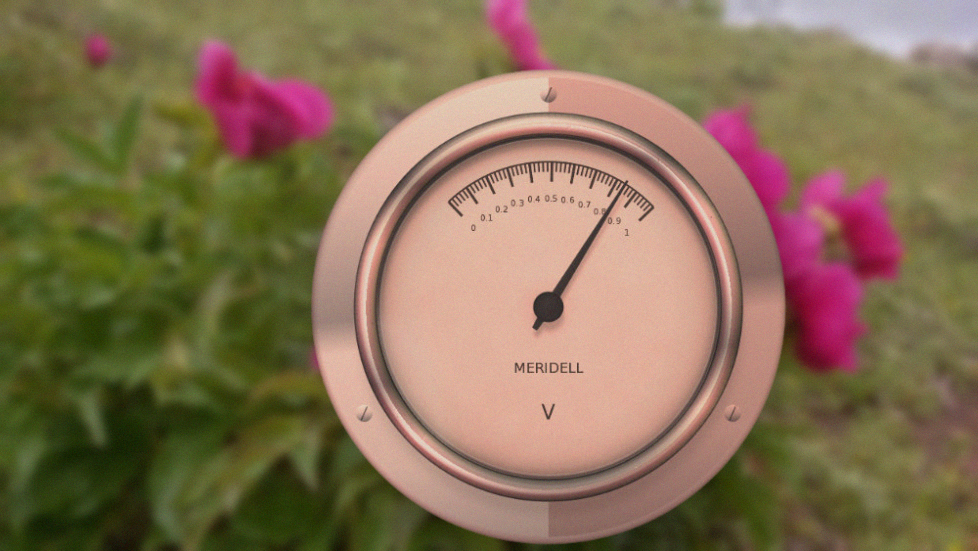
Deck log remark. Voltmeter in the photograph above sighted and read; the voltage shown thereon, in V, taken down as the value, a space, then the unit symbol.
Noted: 0.84 V
